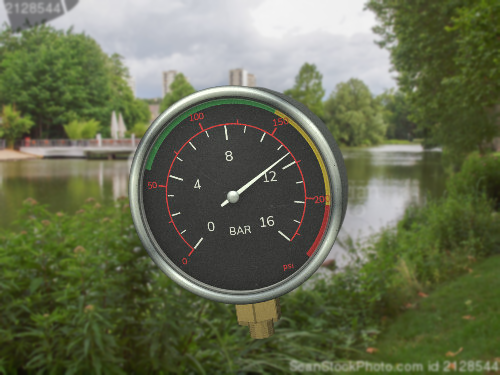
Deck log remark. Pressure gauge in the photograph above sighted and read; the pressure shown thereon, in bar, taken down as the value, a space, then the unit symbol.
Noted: 11.5 bar
